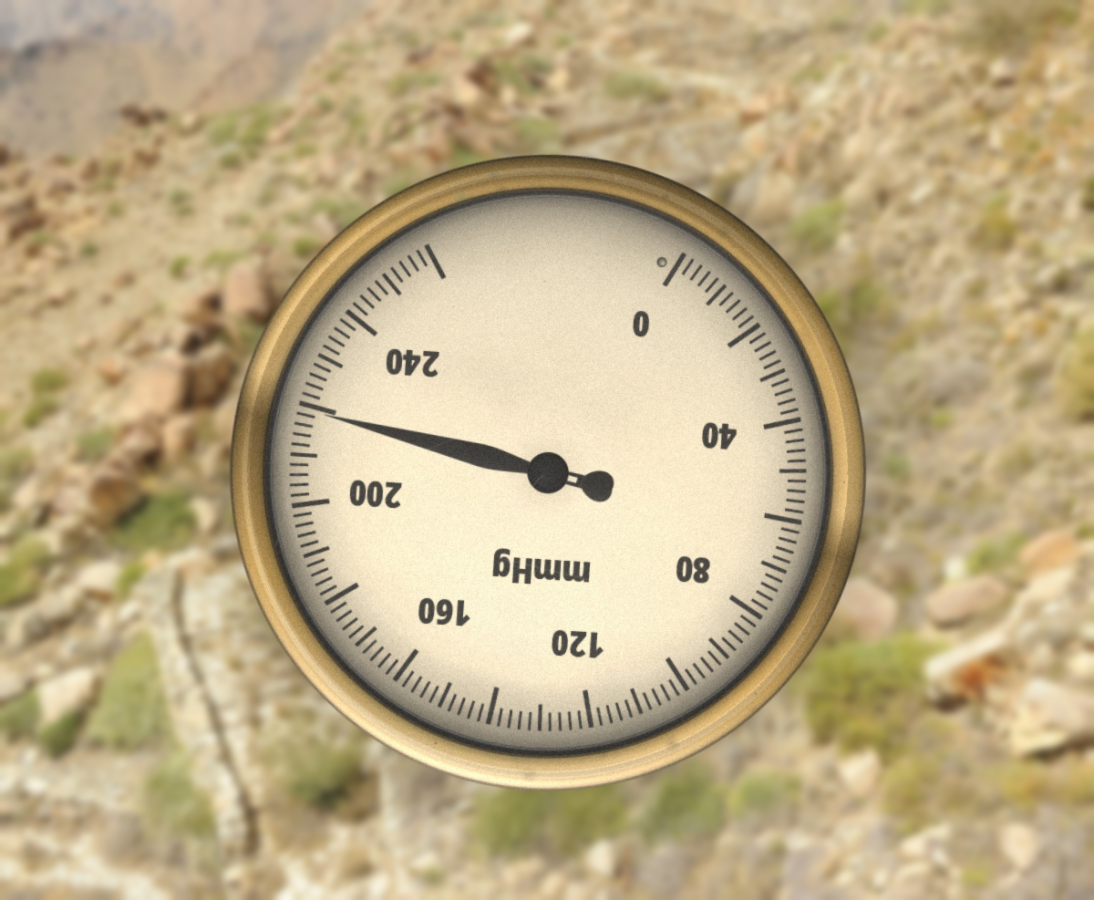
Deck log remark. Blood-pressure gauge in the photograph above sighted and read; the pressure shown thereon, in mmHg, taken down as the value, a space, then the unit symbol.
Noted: 219 mmHg
